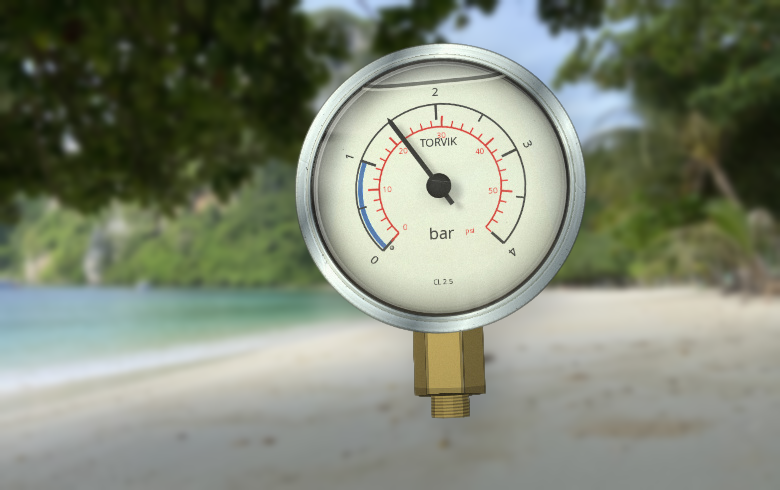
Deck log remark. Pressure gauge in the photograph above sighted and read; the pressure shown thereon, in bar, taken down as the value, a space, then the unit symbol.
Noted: 1.5 bar
